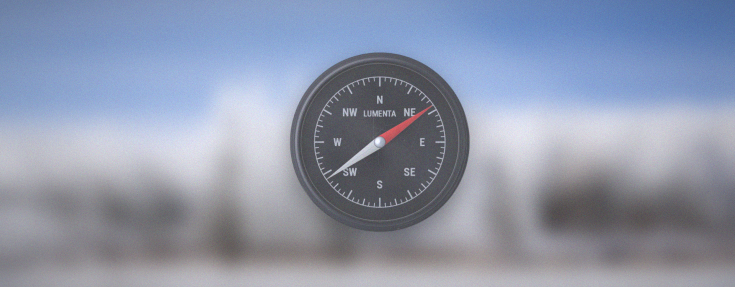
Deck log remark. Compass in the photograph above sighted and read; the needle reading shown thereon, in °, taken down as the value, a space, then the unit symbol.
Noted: 55 °
